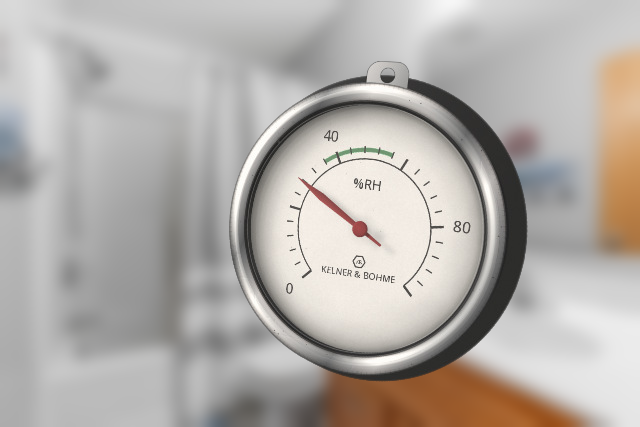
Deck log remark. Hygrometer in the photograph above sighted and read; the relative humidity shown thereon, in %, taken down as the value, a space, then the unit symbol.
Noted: 28 %
